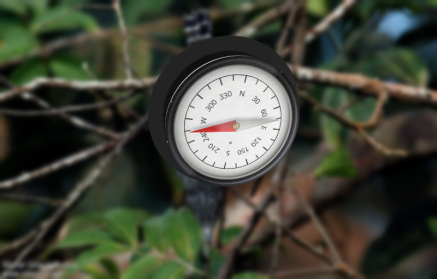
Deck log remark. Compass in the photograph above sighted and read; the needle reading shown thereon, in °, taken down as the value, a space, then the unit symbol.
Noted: 255 °
